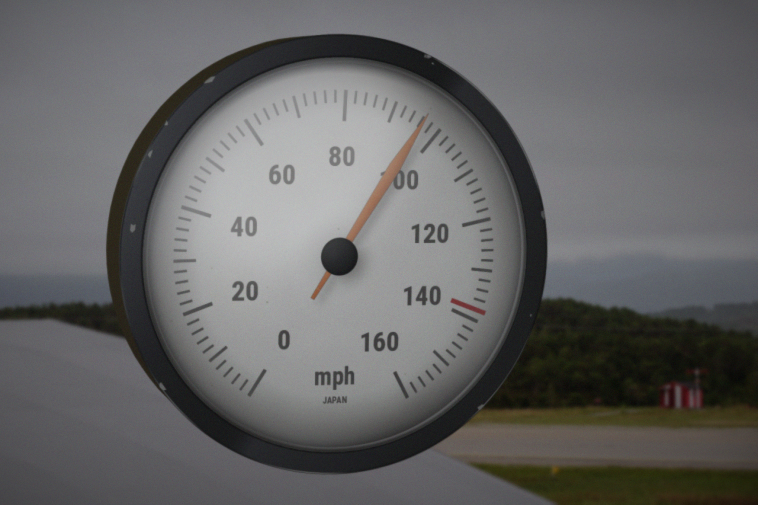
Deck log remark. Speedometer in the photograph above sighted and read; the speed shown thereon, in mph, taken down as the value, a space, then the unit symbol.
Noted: 96 mph
